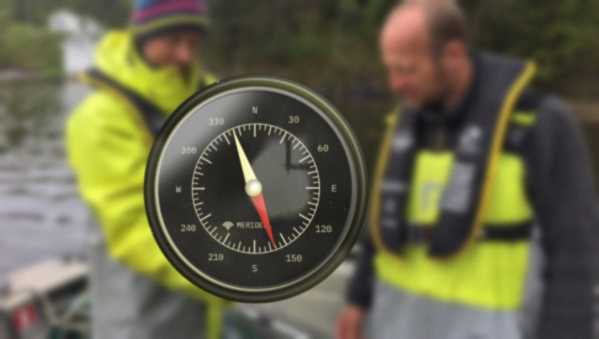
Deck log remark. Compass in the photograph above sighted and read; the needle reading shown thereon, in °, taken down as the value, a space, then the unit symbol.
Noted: 160 °
